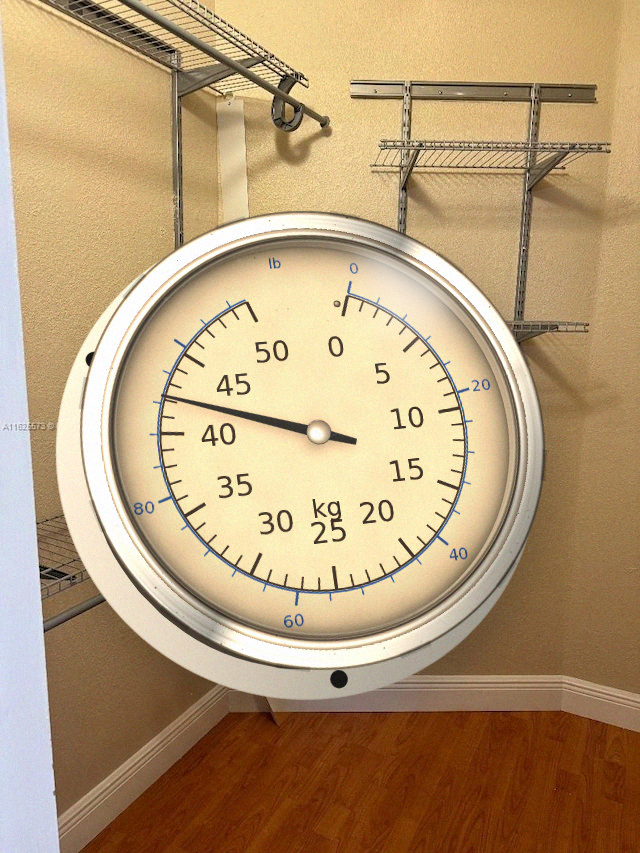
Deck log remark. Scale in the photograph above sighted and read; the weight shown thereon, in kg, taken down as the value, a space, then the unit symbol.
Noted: 42 kg
